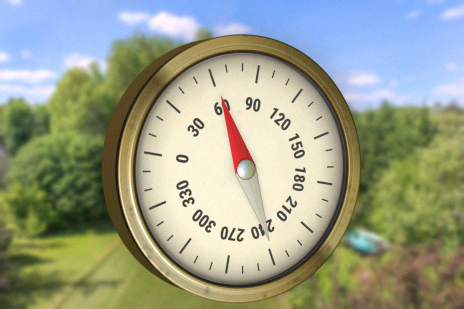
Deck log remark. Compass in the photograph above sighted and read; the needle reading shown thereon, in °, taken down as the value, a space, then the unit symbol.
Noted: 60 °
